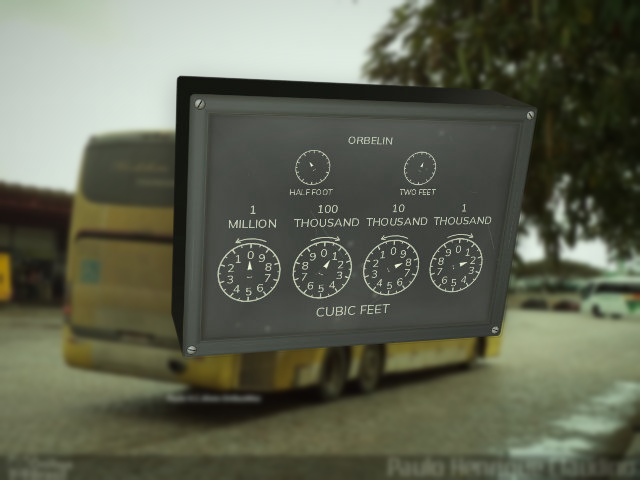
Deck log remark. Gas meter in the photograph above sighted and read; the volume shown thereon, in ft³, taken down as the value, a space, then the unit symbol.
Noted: 8200 ft³
